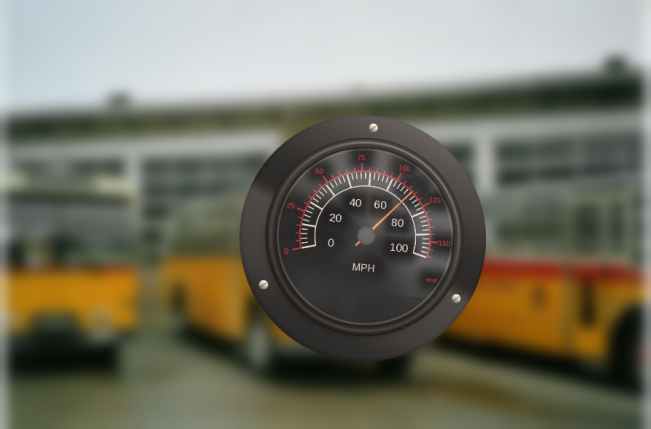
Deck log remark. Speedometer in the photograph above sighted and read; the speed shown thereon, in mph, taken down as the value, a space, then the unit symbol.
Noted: 70 mph
